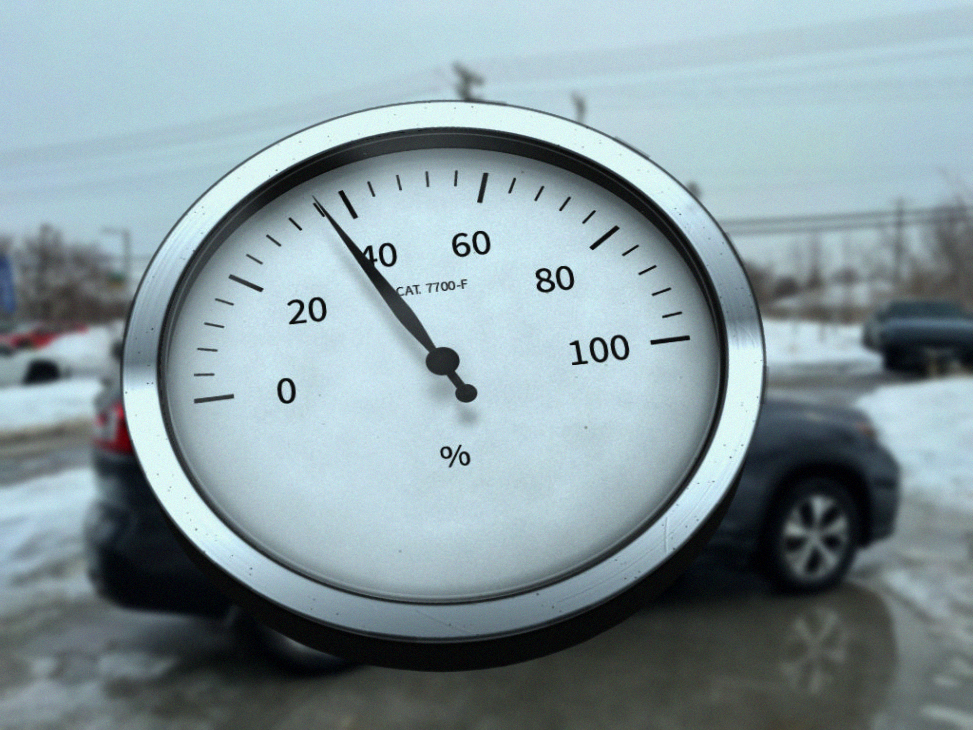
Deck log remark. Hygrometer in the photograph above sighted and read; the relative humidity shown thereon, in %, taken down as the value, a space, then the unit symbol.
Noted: 36 %
